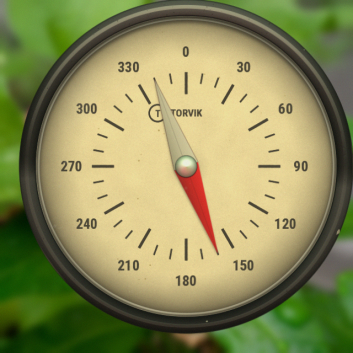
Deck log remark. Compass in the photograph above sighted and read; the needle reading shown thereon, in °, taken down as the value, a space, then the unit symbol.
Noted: 160 °
